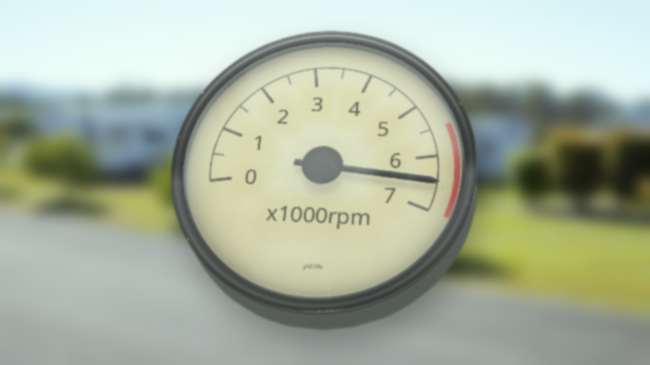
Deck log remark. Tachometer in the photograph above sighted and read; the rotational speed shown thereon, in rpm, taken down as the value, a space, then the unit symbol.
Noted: 6500 rpm
